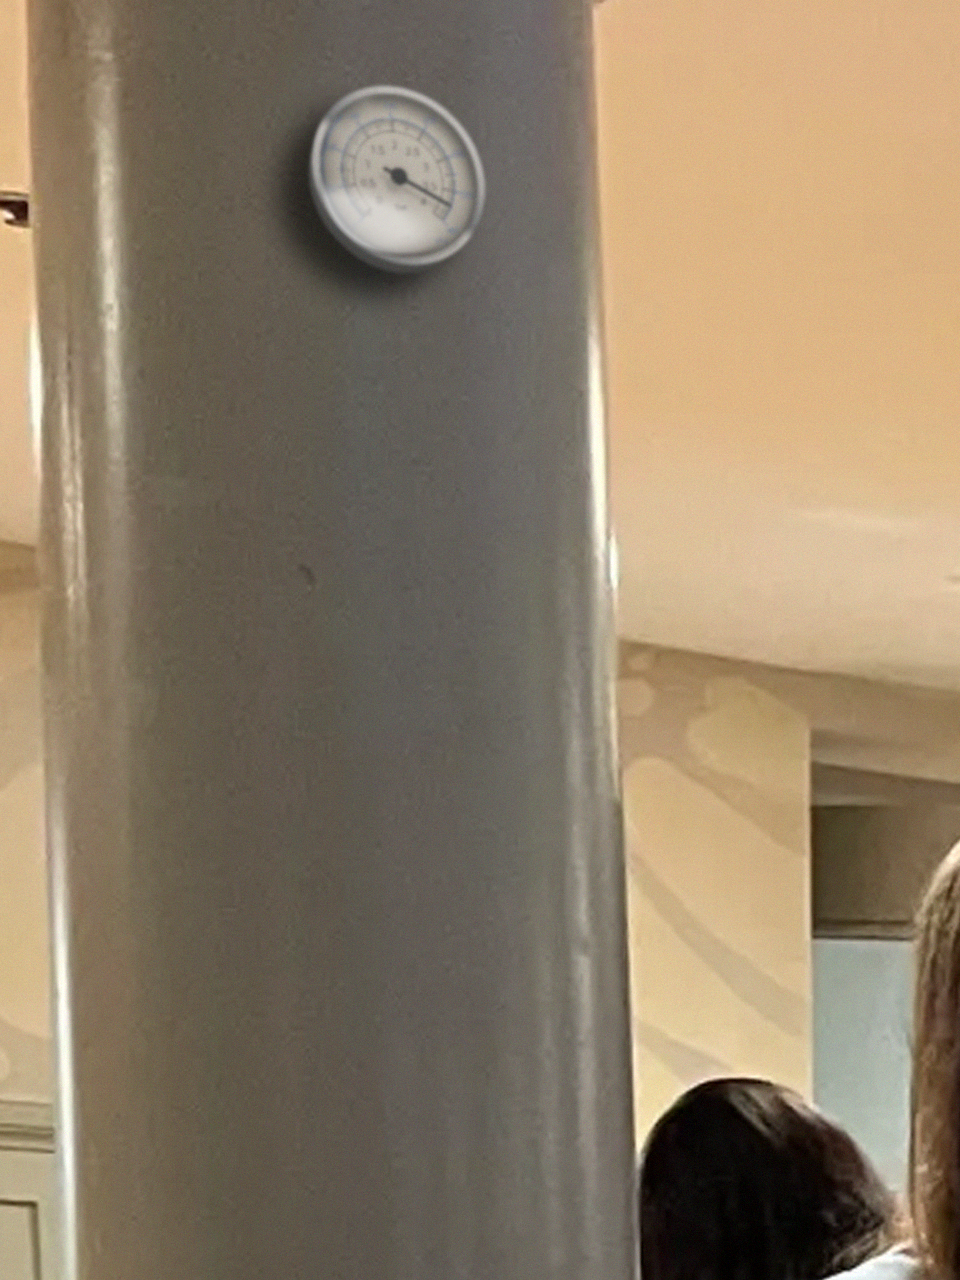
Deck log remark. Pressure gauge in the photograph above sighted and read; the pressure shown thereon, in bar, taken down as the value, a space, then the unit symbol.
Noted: 3.75 bar
